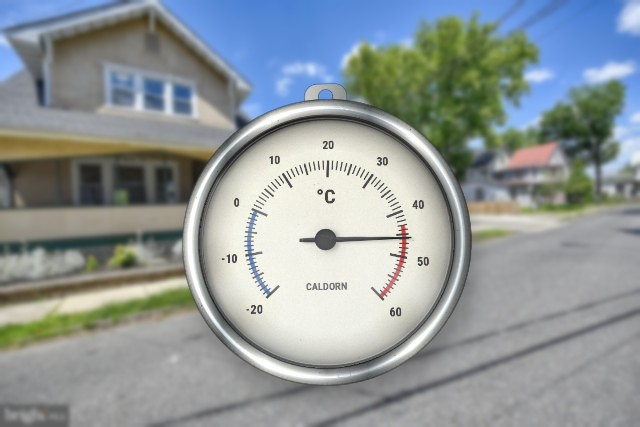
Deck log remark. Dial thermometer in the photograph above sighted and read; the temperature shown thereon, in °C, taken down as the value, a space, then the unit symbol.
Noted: 46 °C
